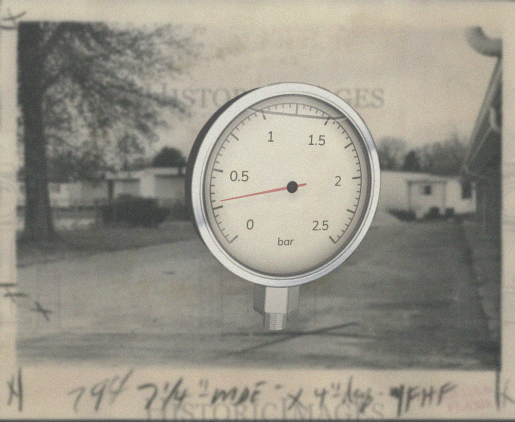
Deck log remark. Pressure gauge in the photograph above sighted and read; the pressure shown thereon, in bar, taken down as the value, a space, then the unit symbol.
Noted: 0.3 bar
